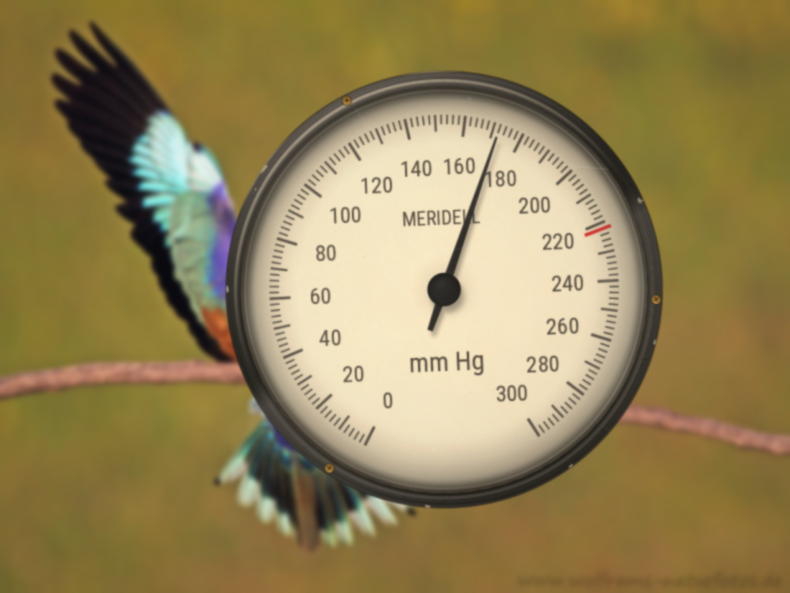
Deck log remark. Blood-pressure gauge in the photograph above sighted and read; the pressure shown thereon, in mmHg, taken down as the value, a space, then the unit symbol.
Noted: 172 mmHg
